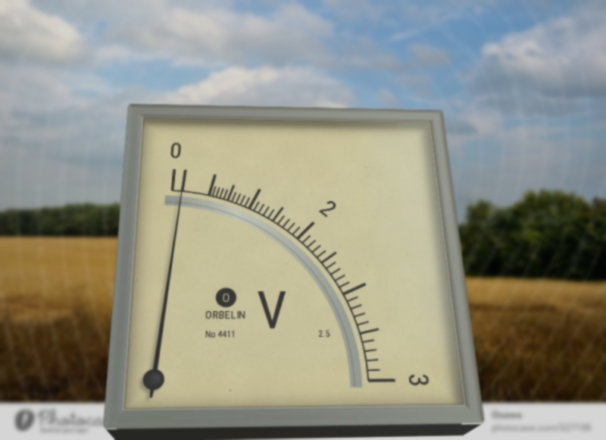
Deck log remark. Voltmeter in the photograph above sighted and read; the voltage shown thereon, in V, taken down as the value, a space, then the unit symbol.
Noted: 0.5 V
